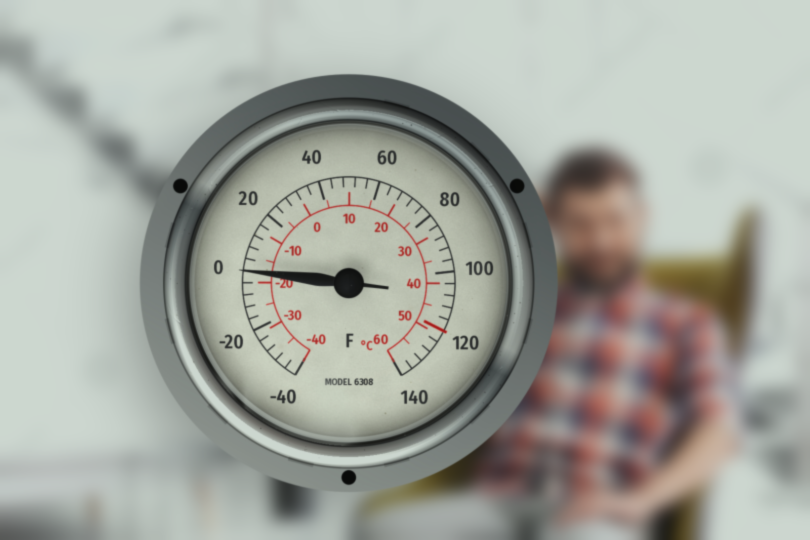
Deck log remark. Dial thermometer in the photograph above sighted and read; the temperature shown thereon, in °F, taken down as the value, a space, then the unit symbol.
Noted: 0 °F
